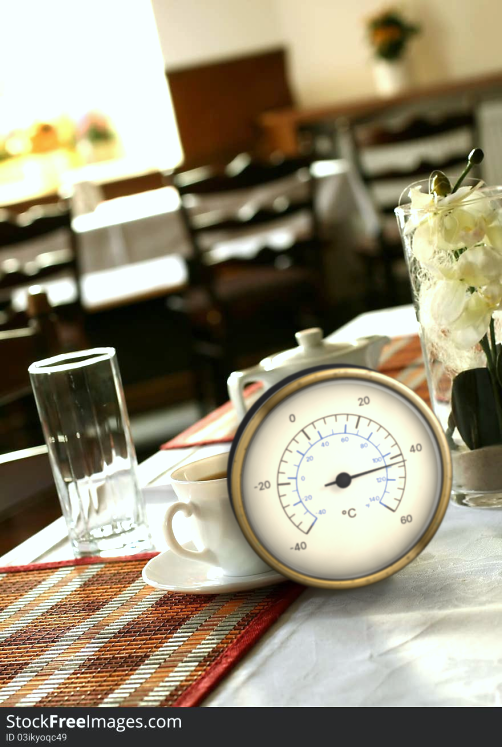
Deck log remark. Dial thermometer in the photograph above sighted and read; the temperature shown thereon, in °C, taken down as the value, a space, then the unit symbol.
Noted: 42 °C
